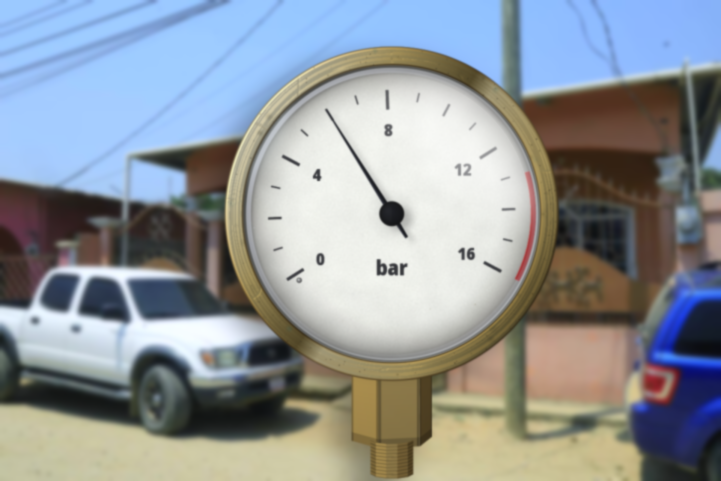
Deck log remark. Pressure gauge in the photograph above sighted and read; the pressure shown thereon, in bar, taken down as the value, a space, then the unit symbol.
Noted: 6 bar
